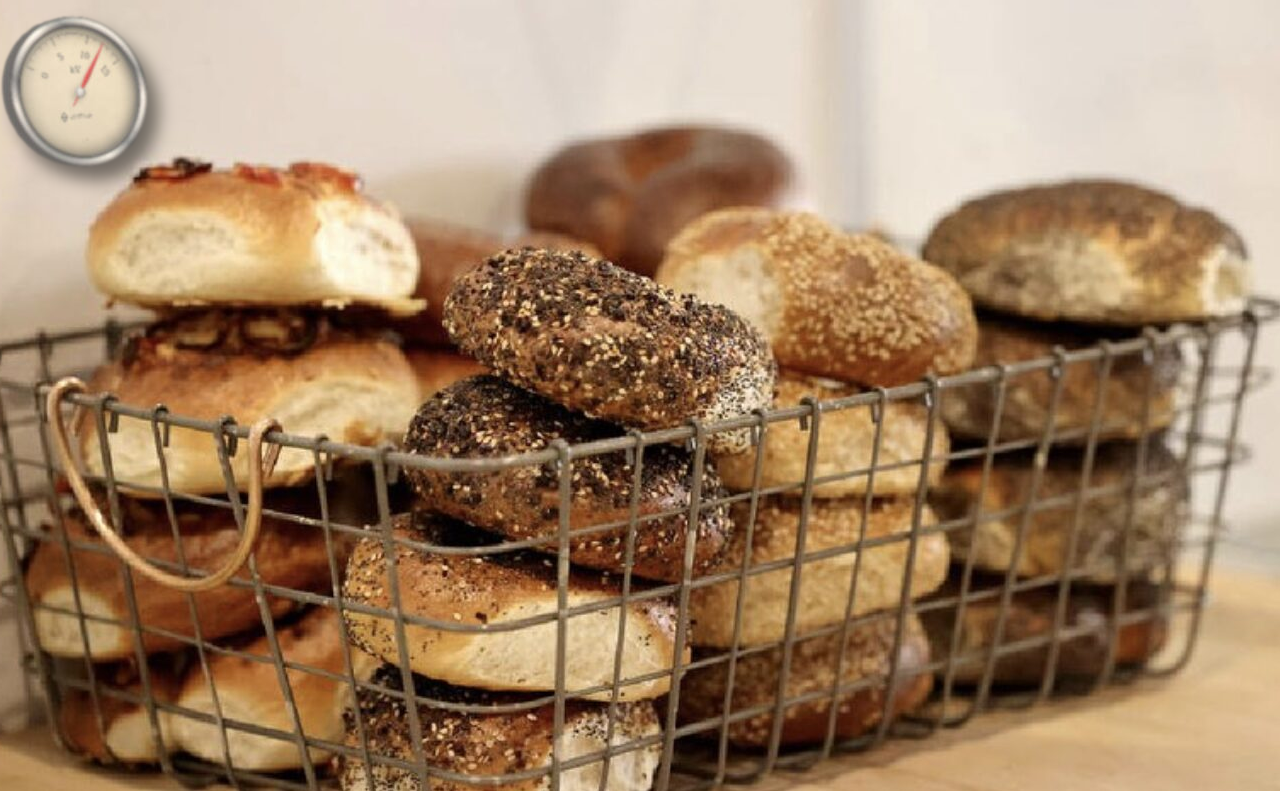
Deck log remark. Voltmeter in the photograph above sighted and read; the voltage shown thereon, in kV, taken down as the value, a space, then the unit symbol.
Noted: 12 kV
